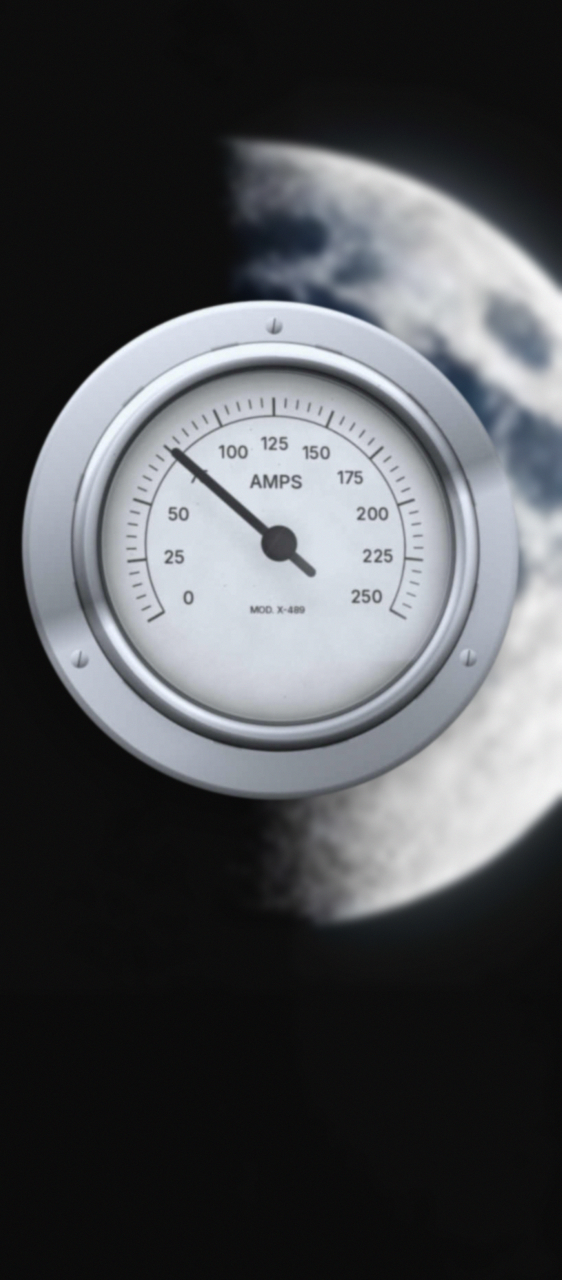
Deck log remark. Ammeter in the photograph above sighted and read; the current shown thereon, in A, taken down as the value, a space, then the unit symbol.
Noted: 75 A
